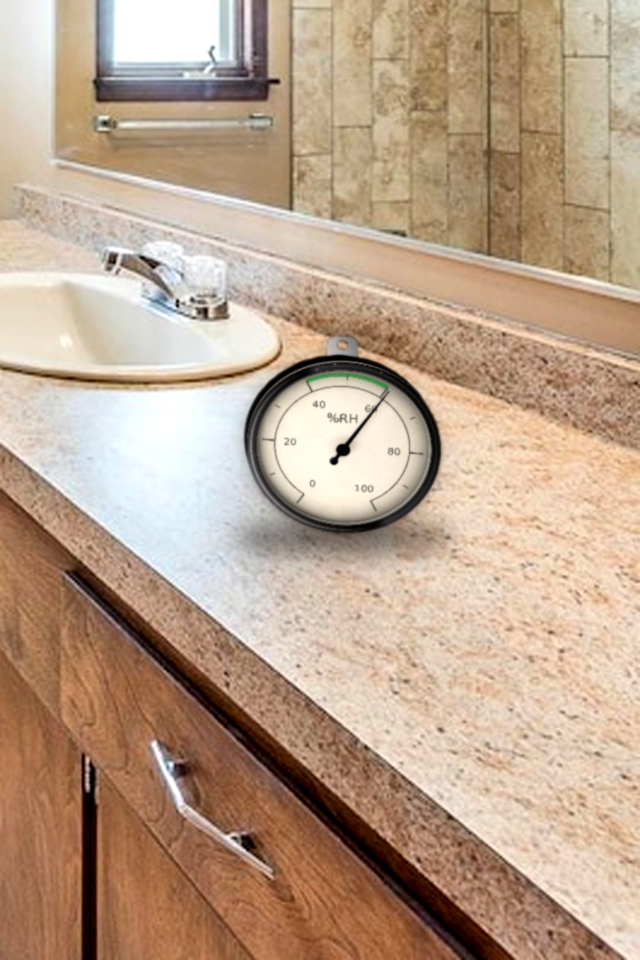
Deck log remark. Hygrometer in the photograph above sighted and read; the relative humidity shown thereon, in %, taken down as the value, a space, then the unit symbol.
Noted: 60 %
